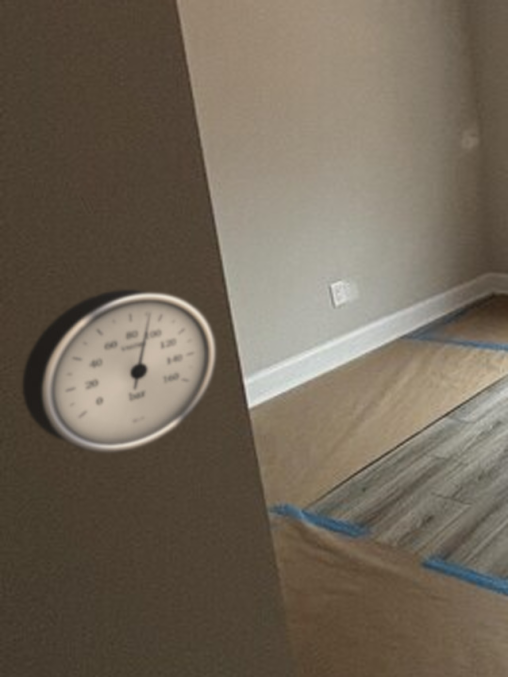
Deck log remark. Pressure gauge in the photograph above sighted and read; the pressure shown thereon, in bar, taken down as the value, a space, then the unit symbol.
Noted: 90 bar
